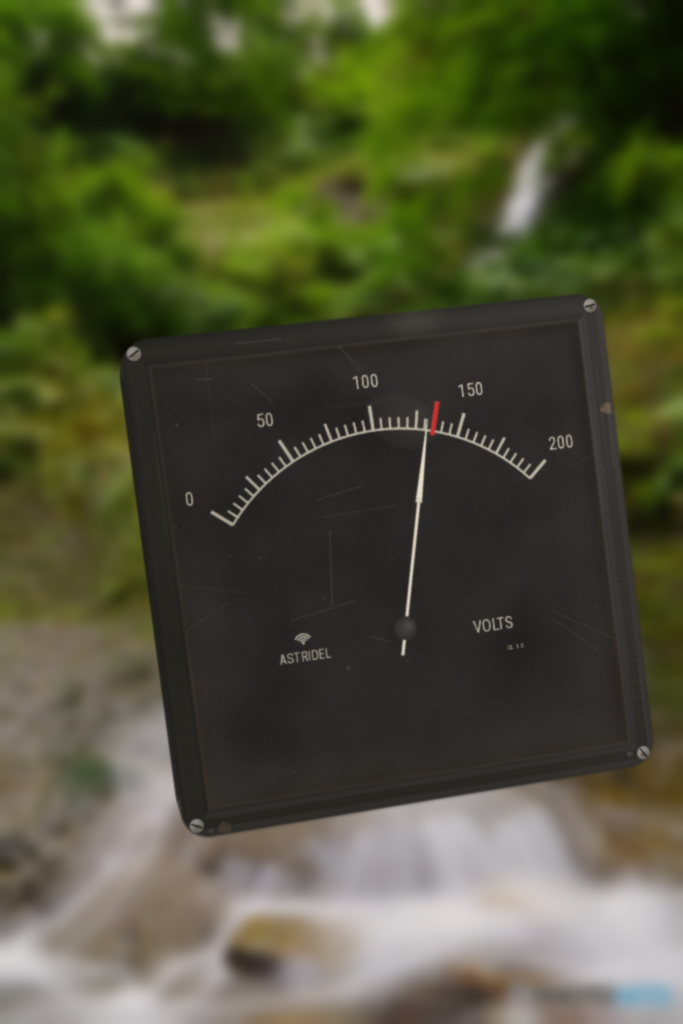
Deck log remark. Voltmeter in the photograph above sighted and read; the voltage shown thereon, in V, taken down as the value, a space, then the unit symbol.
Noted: 130 V
